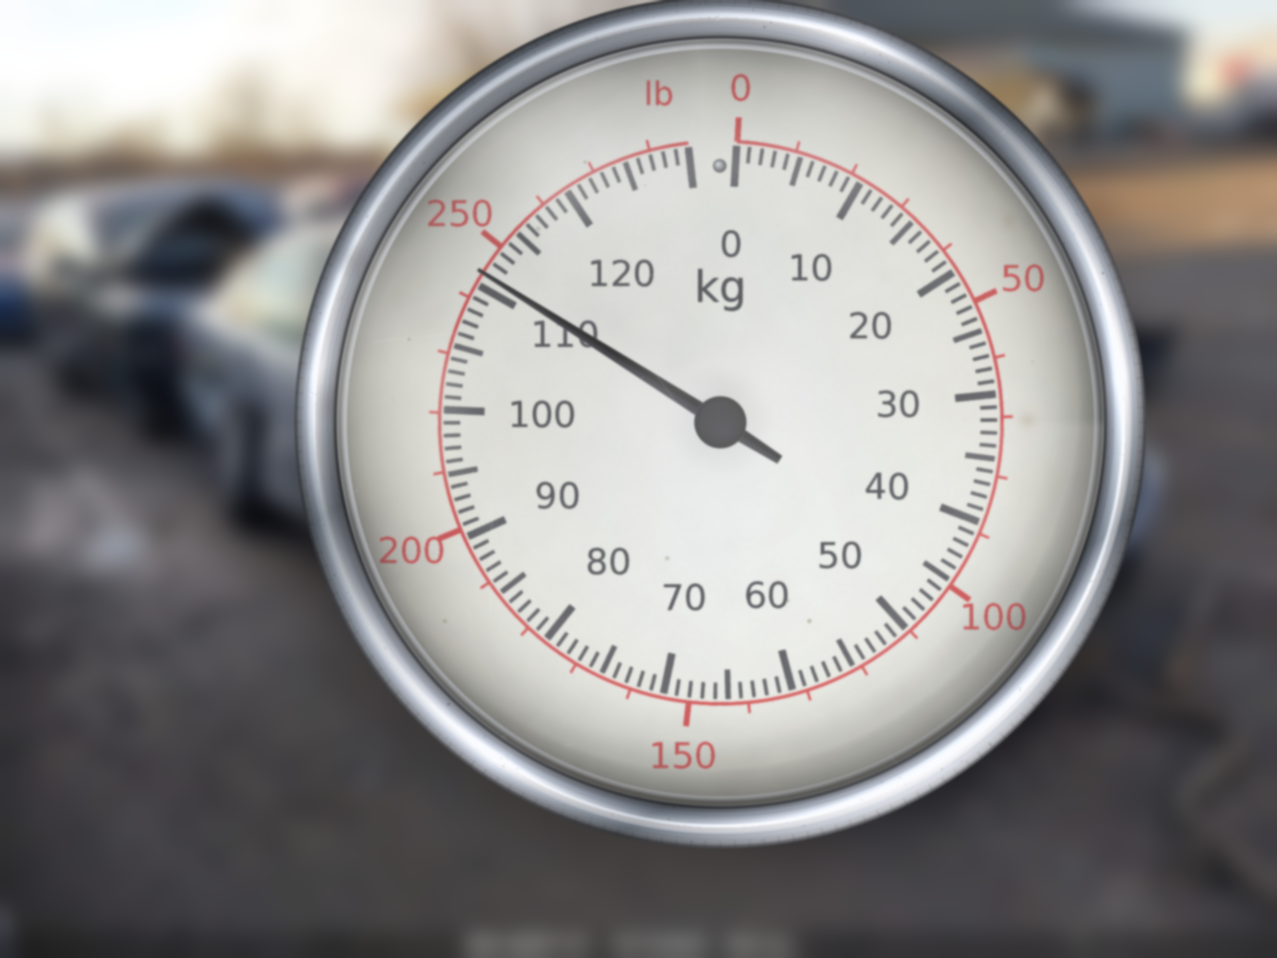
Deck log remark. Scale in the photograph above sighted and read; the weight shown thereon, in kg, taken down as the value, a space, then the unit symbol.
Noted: 111 kg
